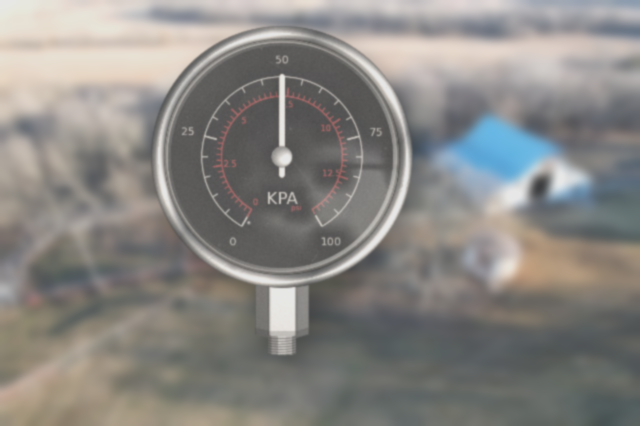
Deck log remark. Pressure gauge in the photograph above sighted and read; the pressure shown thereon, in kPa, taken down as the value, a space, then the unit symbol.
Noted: 50 kPa
